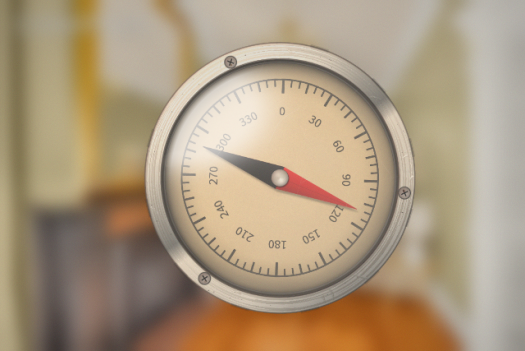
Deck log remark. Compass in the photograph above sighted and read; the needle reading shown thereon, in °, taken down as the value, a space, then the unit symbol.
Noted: 110 °
